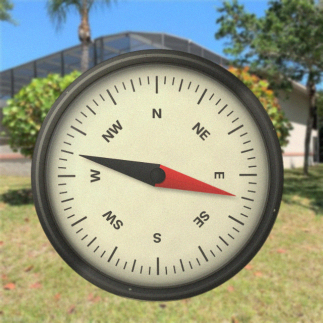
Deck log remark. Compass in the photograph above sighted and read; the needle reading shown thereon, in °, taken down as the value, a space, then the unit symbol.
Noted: 105 °
